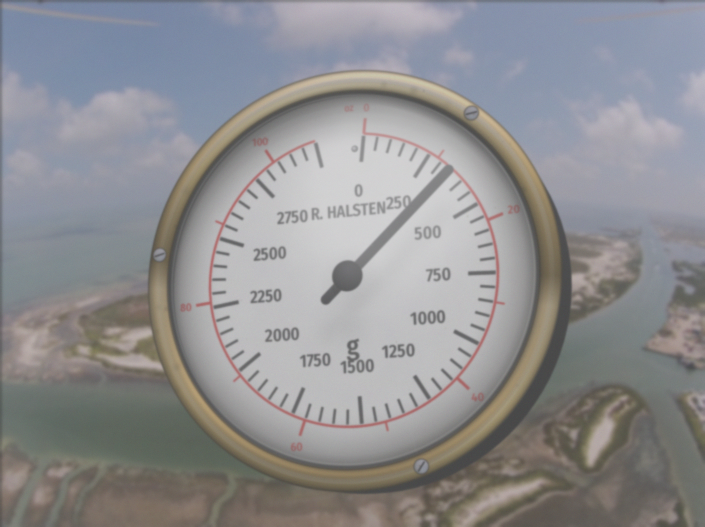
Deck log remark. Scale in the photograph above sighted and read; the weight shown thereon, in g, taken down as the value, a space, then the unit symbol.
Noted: 350 g
